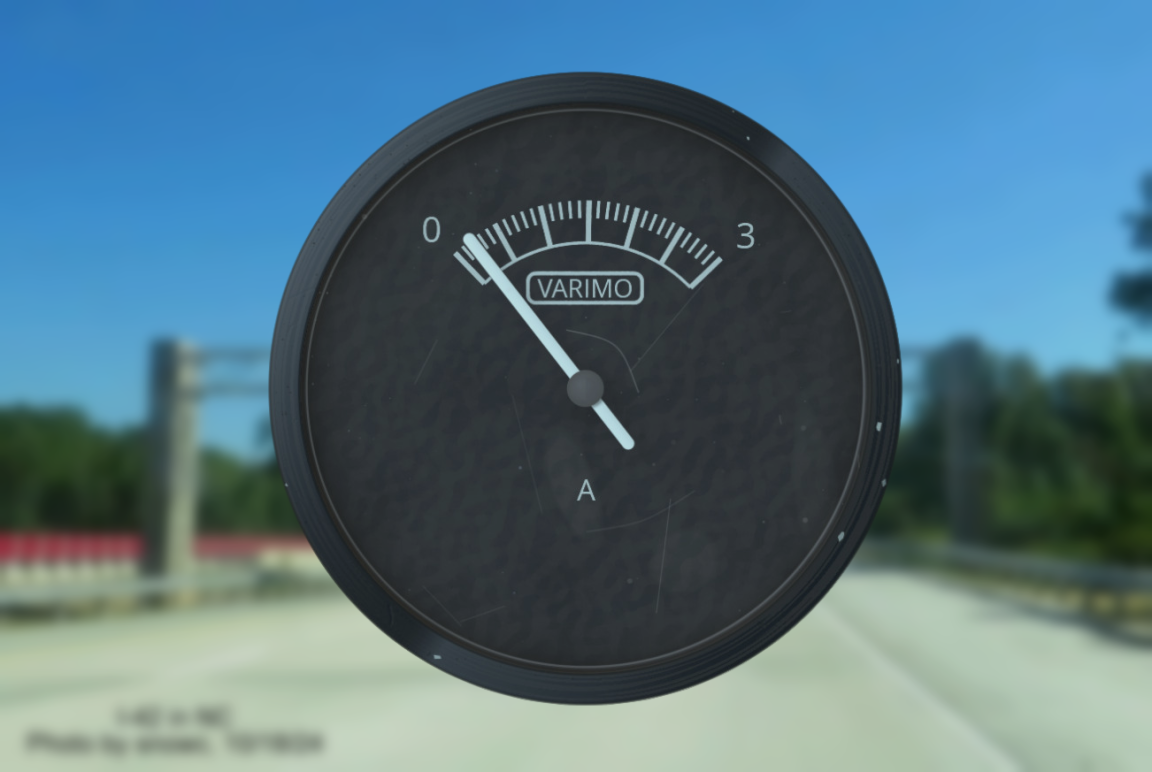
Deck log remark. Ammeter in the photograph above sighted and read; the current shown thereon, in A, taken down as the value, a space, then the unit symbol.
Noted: 0.2 A
